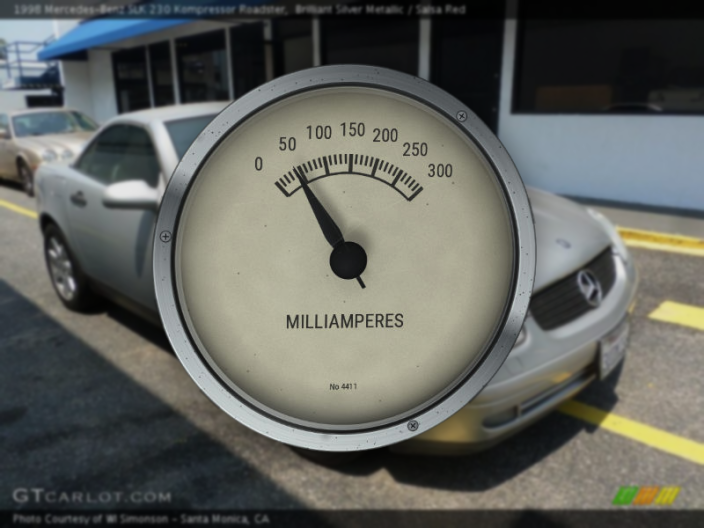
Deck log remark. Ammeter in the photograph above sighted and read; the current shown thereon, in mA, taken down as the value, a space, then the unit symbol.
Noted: 40 mA
